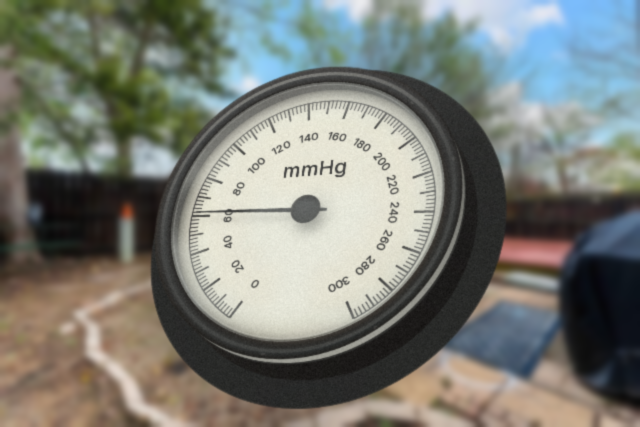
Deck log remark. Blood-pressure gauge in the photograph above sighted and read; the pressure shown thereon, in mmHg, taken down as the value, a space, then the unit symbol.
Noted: 60 mmHg
